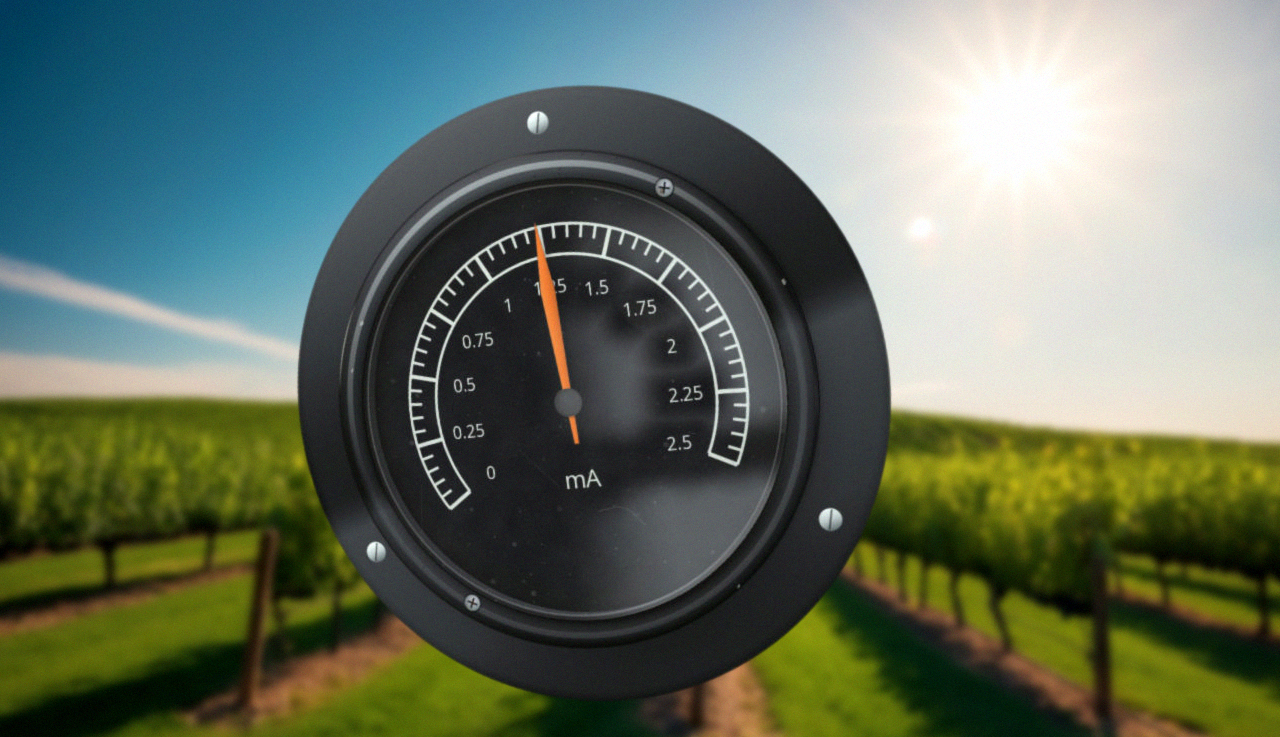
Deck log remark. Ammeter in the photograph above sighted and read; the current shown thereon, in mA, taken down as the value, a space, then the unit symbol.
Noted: 1.25 mA
